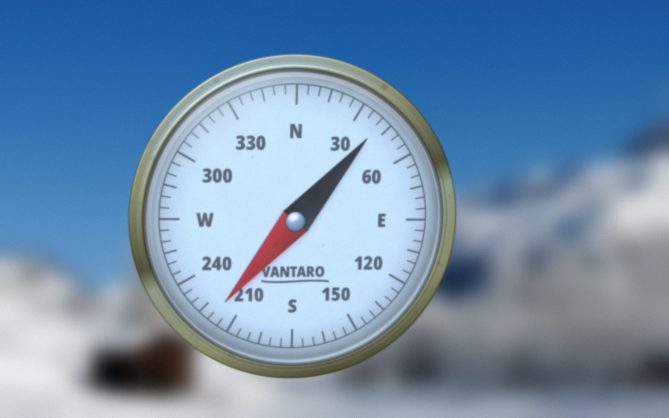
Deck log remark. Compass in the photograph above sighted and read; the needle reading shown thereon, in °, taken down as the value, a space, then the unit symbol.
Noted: 220 °
